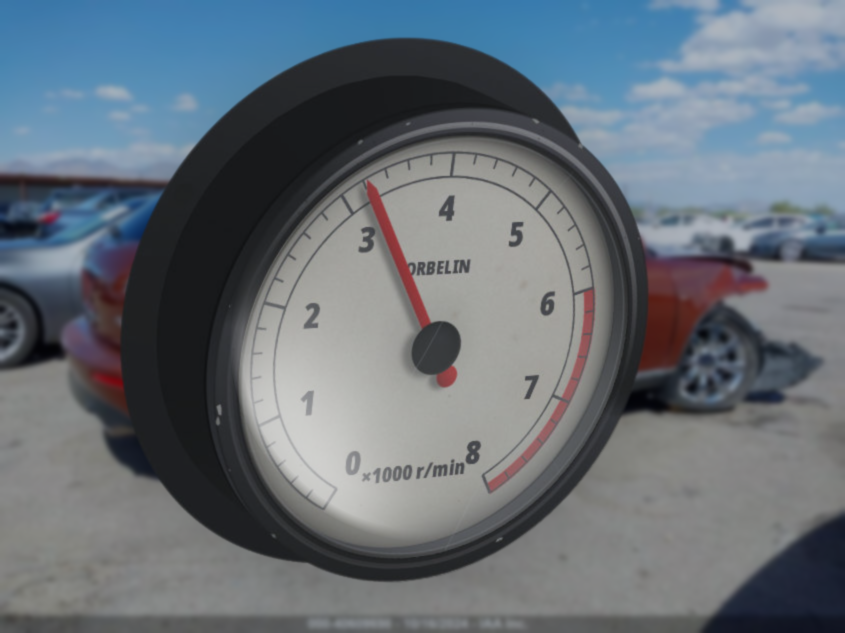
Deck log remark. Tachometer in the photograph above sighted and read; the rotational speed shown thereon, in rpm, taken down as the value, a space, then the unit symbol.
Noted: 3200 rpm
